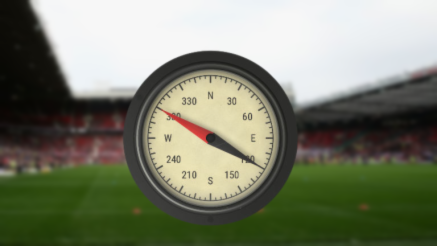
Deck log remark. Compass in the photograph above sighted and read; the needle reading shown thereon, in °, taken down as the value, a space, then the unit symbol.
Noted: 300 °
